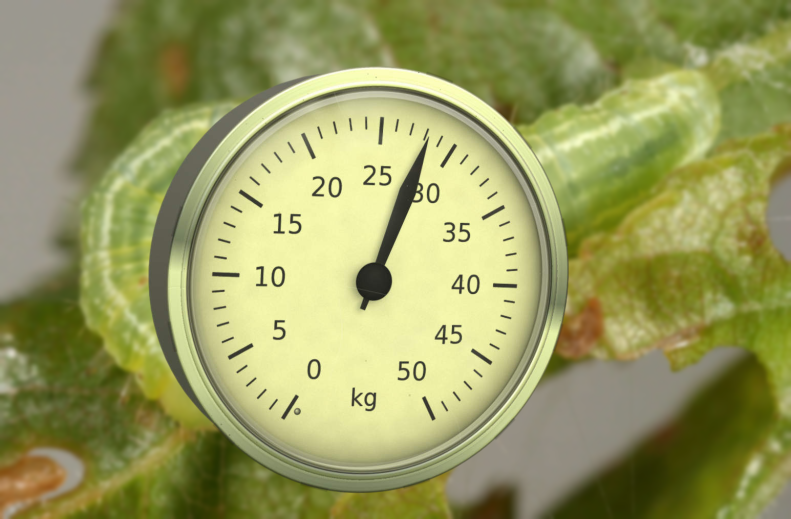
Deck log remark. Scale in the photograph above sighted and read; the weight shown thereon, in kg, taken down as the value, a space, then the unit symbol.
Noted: 28 kg
